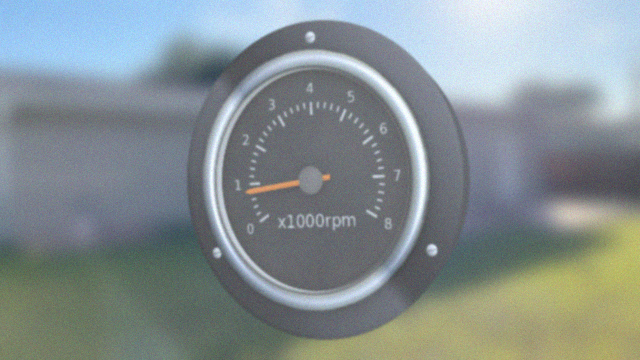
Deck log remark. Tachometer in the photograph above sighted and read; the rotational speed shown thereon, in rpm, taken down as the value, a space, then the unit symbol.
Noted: 800 rpm
